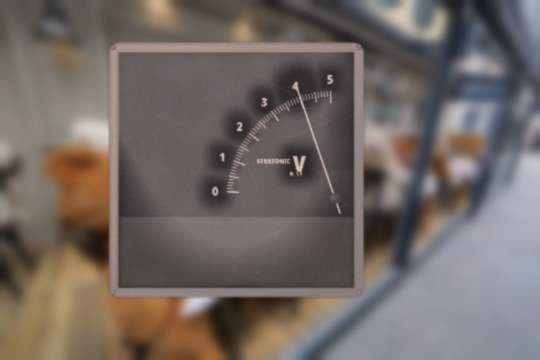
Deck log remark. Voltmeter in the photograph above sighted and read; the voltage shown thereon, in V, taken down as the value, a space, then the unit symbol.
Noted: 4 V
